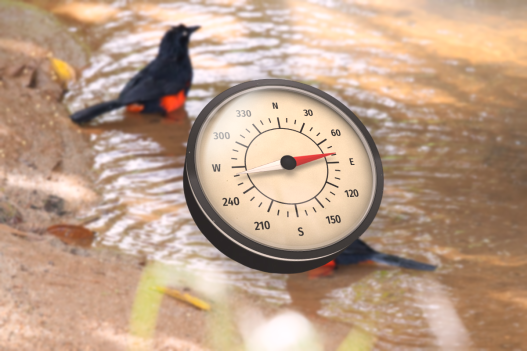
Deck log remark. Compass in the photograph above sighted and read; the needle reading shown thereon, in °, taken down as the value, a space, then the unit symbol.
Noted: 80 °
